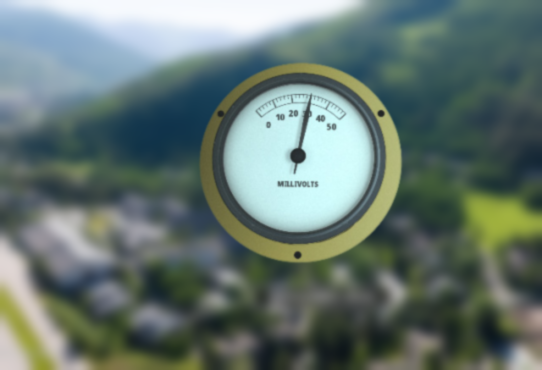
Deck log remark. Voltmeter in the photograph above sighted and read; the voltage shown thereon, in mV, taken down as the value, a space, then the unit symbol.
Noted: 30 mV
